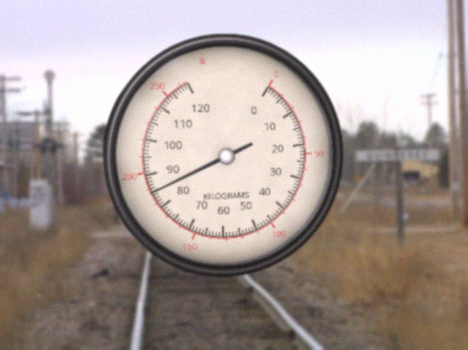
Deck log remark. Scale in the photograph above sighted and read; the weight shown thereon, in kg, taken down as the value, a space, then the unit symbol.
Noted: 85 kg
